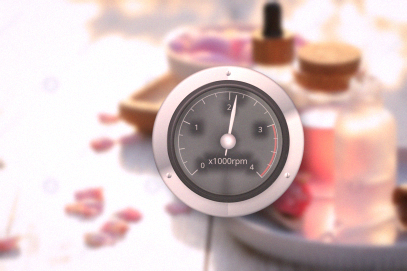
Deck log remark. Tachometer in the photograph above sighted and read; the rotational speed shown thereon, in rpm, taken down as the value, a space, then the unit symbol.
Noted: 2125 rpm
